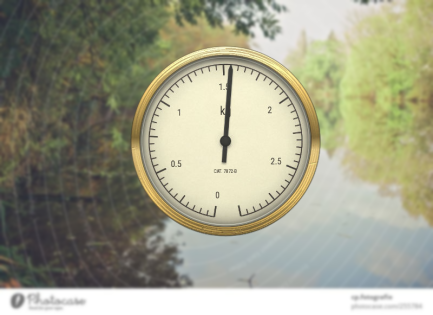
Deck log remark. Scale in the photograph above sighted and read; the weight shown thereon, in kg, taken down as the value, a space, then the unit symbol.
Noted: 1.55 kg
